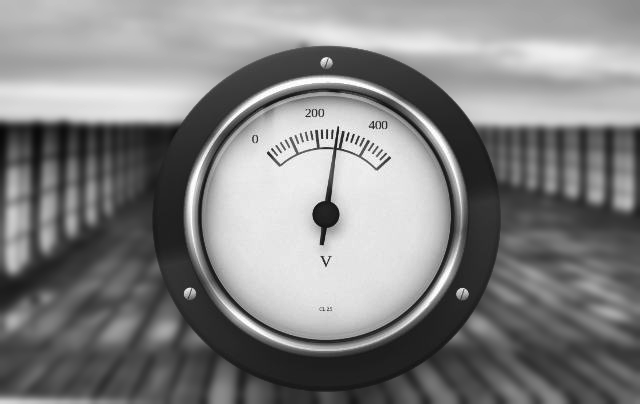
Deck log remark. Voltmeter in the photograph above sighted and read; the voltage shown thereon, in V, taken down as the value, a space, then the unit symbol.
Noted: 280 V
